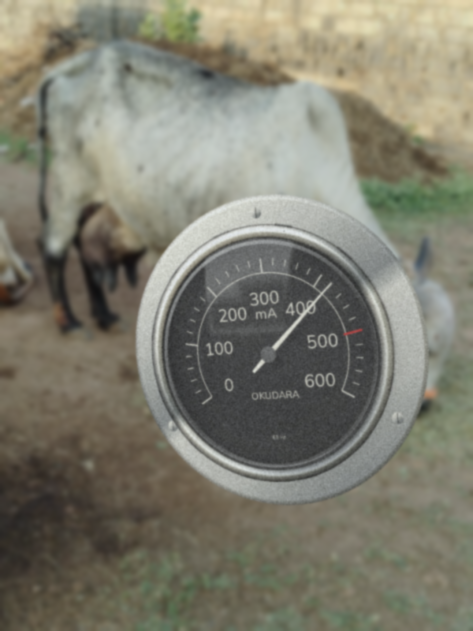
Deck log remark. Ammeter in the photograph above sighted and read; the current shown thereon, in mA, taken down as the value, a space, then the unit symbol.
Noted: 420 mA
